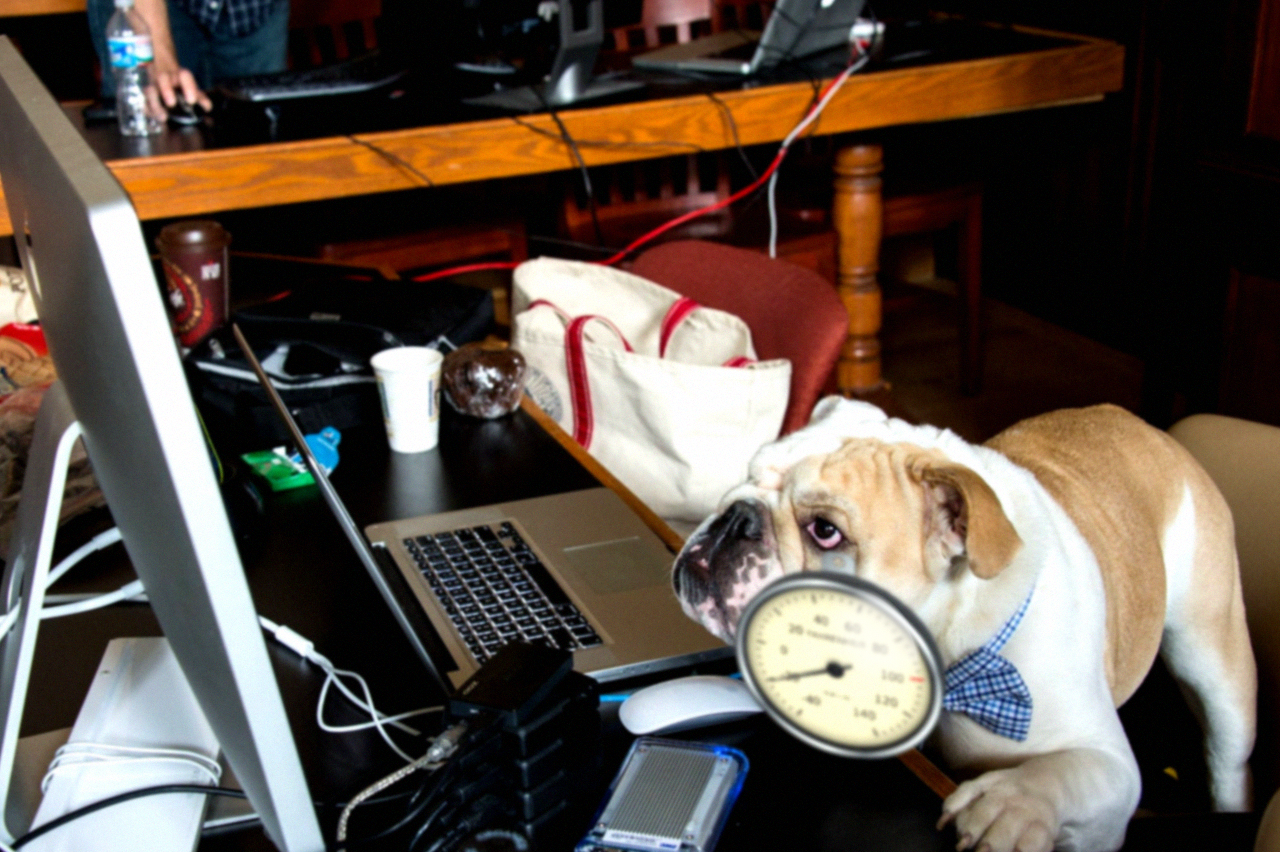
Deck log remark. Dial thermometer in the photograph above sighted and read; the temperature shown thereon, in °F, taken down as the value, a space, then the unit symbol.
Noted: -20 °F
